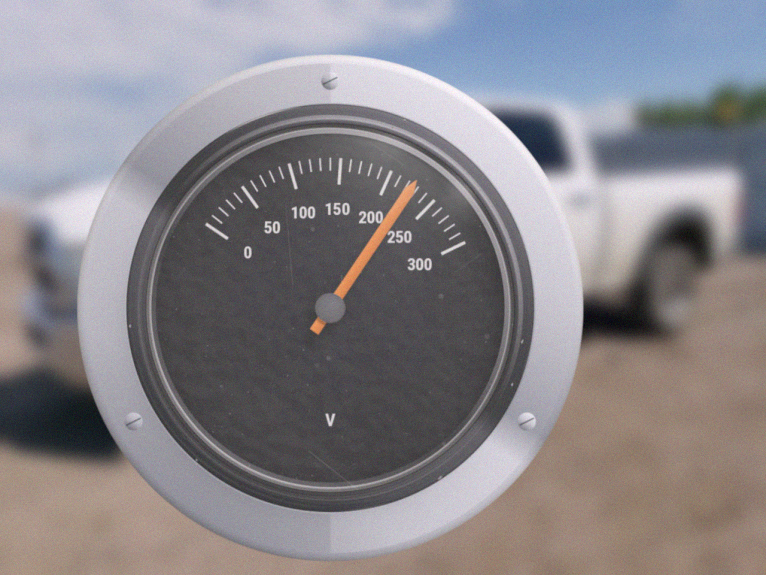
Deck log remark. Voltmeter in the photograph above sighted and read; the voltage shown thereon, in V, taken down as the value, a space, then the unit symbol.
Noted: 225 V
